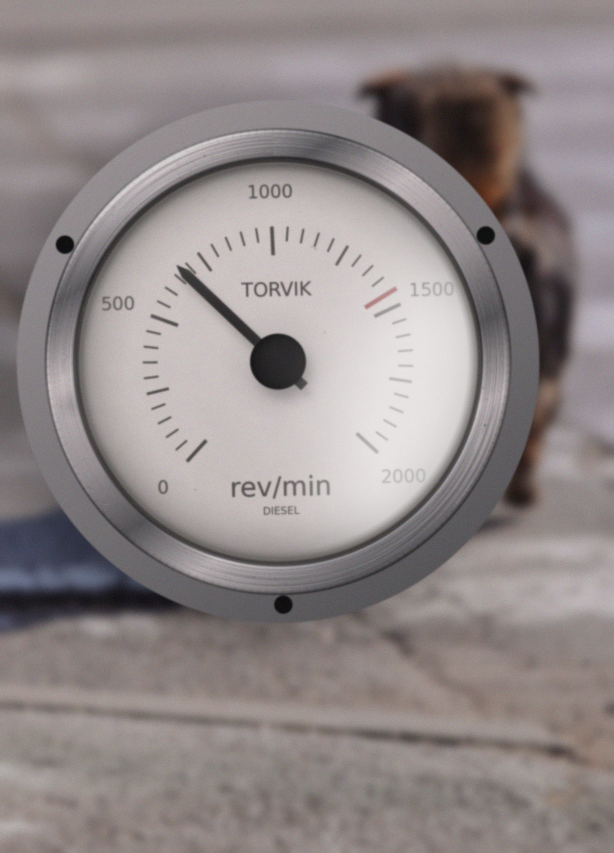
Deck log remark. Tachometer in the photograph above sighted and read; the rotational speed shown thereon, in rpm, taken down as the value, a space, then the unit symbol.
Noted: 675 rpm
